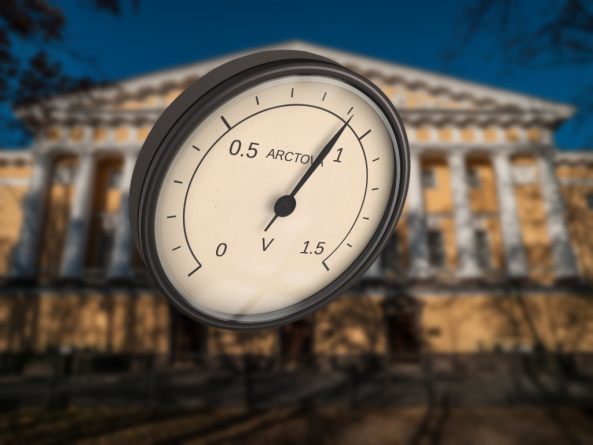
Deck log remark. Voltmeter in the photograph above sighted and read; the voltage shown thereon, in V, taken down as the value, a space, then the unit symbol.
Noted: 0.9 V
